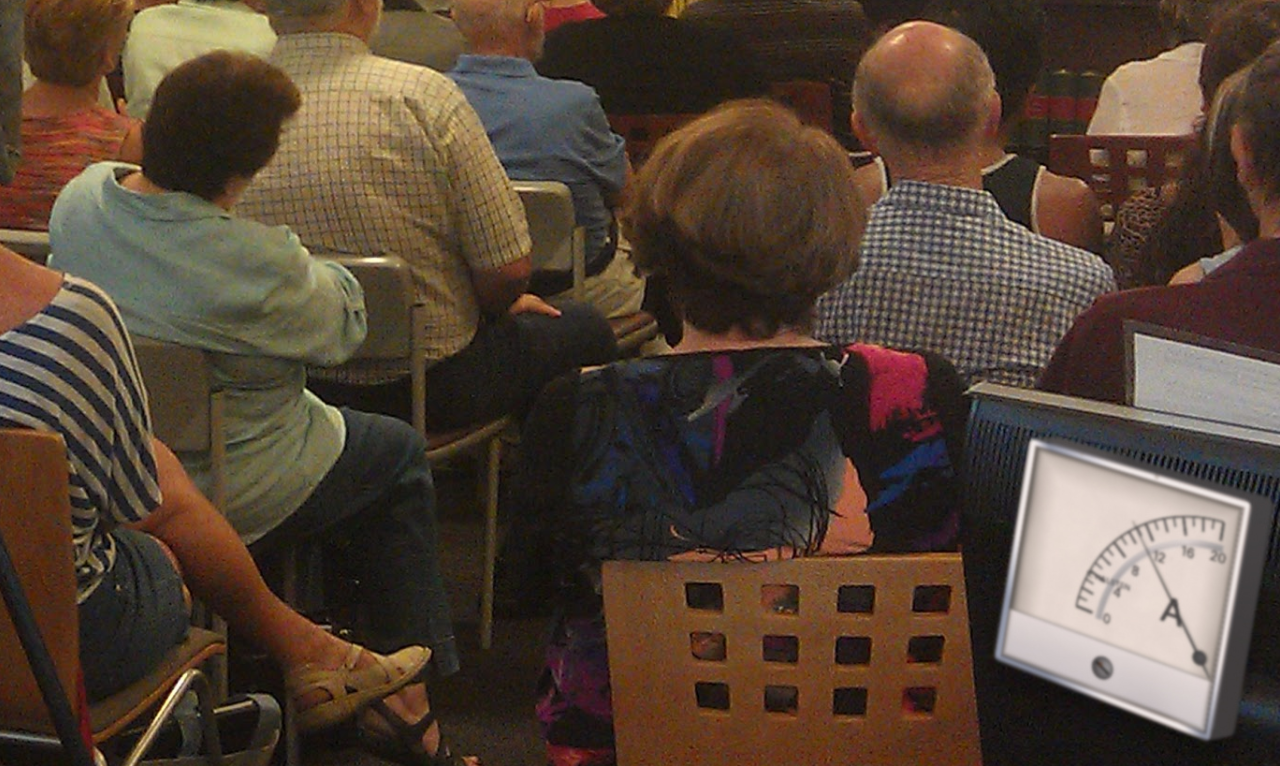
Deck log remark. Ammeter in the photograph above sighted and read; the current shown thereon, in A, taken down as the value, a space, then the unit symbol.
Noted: 11 A
